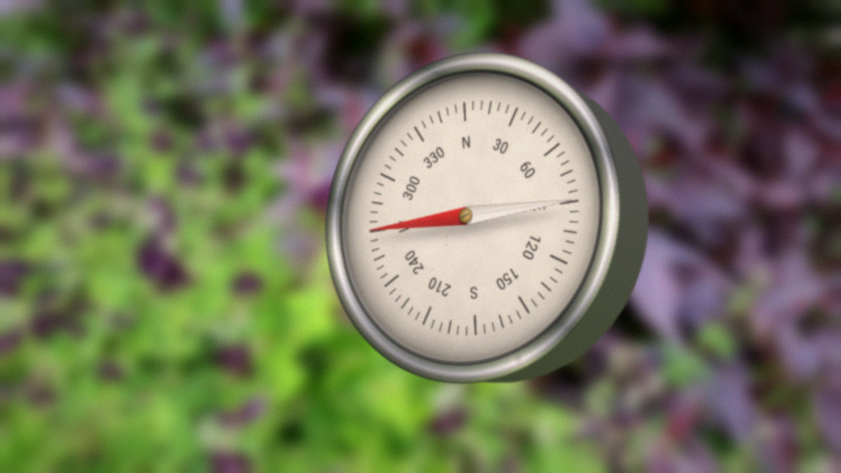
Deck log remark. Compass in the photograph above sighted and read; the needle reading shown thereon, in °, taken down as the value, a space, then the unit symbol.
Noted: 270 °
